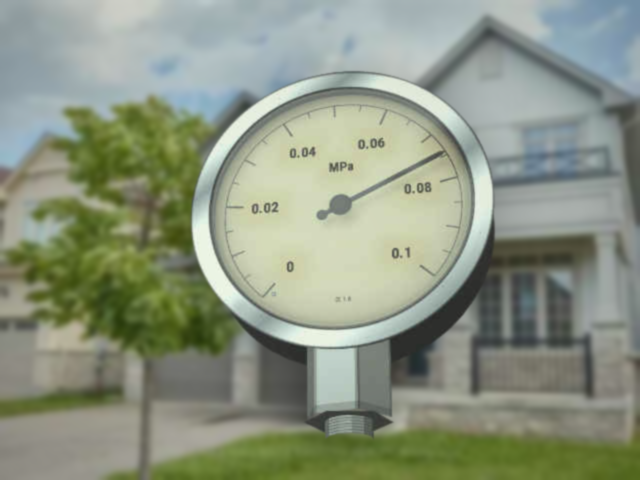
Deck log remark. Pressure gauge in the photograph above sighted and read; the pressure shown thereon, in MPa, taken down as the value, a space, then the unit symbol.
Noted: 0.075 MPa
